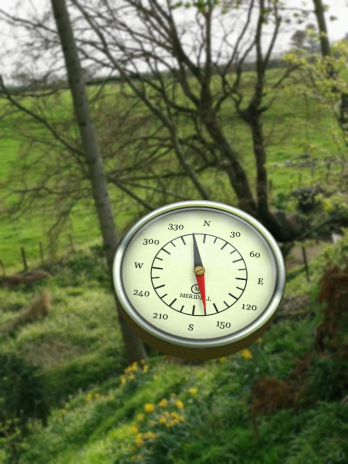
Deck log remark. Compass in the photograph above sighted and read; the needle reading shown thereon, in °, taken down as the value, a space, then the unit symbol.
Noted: 165 °
